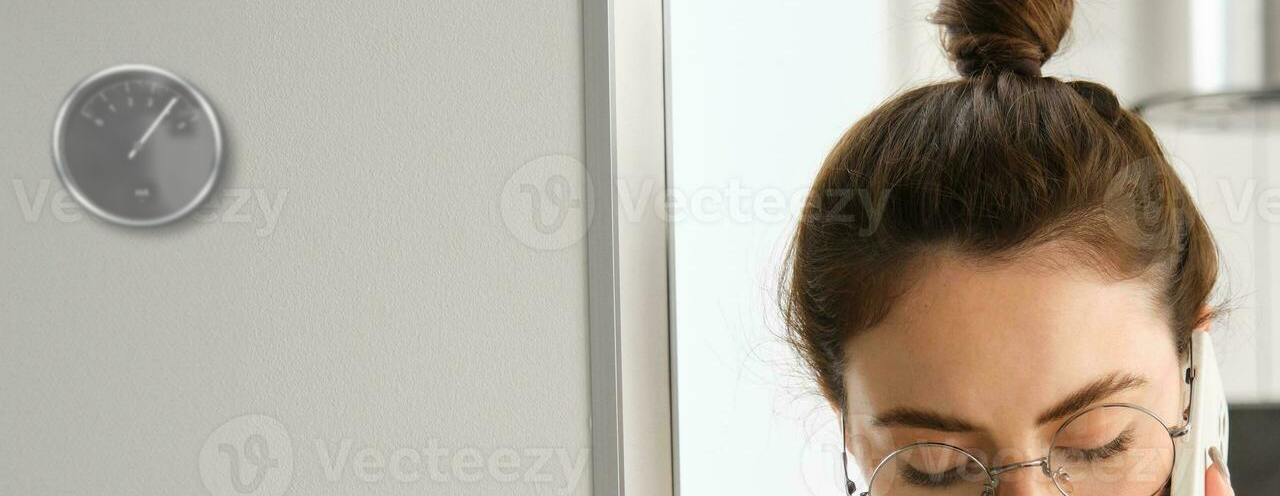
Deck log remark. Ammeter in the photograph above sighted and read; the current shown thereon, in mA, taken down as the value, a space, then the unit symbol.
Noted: 4 mA
